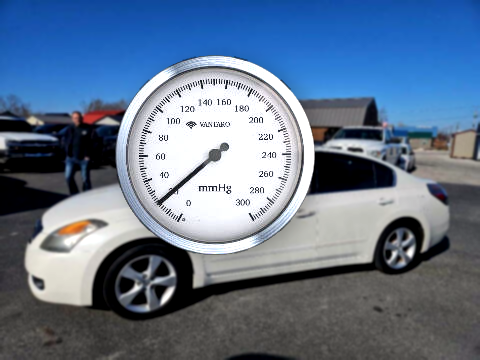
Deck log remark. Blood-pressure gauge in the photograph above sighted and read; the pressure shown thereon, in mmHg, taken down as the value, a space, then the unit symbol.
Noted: 20 mmHg
